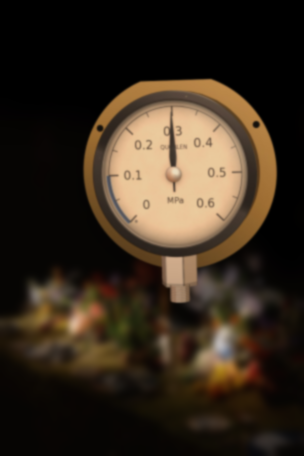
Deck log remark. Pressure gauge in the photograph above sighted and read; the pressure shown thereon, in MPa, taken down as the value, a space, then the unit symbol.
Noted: 0.3 MPa
